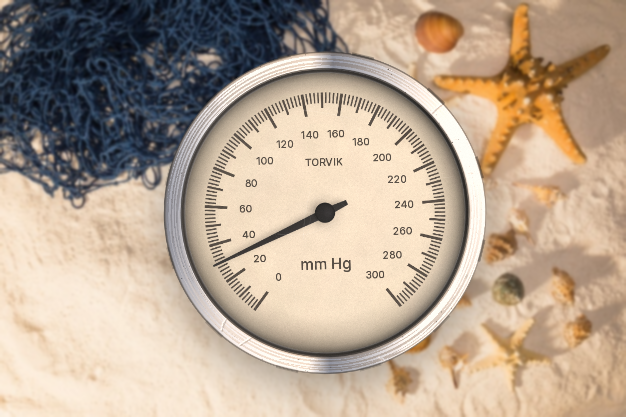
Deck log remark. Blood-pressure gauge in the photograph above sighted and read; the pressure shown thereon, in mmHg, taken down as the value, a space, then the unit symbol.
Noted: 30 mmHg
